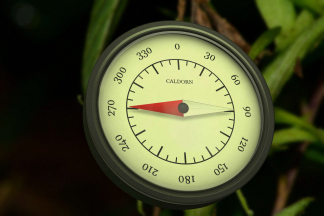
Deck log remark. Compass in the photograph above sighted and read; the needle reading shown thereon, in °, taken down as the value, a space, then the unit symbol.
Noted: 270 °
